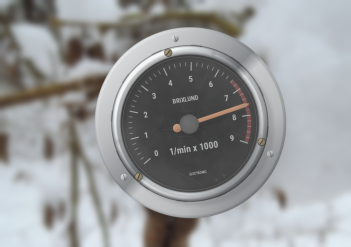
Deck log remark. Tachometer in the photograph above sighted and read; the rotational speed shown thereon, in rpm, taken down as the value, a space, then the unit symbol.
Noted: 7600 rpm
